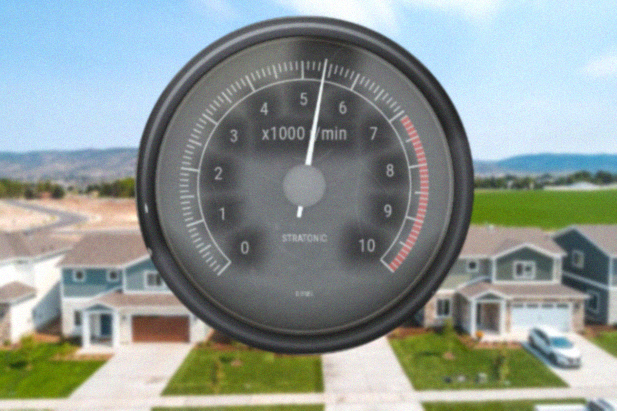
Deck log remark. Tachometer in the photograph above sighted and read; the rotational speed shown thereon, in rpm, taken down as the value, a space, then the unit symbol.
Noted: 5400 rpm
